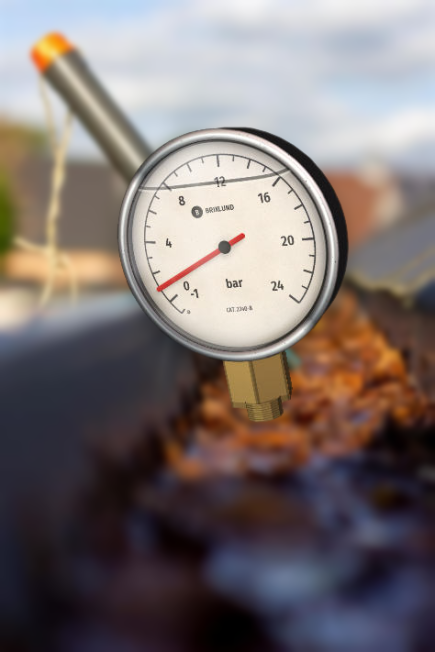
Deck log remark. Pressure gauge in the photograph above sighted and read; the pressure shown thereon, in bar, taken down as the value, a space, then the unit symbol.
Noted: 1 bar
